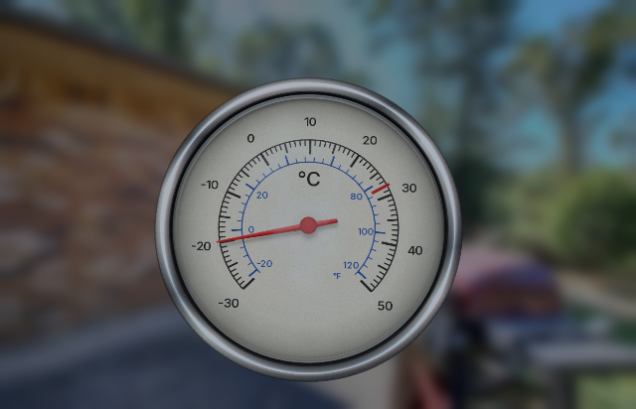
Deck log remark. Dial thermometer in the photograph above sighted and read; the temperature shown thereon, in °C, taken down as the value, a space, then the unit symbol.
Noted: -20 °C
